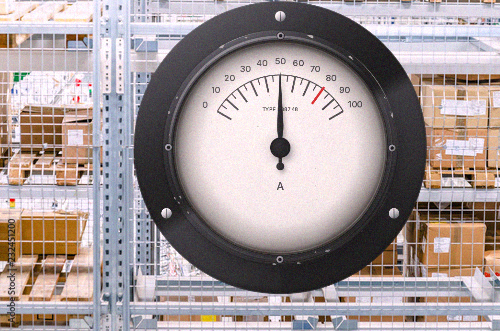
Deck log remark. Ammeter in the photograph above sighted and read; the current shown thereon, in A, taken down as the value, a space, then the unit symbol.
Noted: 50 A
